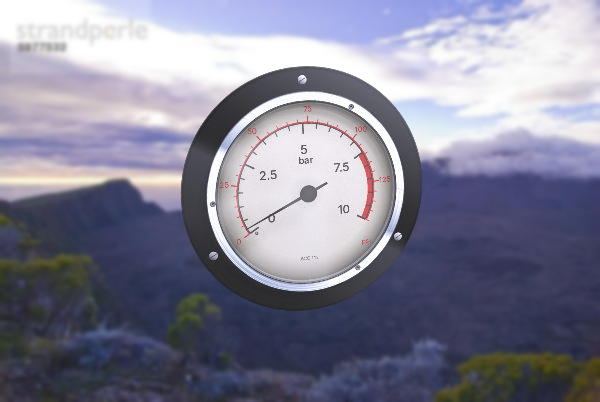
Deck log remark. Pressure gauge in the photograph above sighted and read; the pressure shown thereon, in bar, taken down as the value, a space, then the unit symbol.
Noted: 0.25 bar
